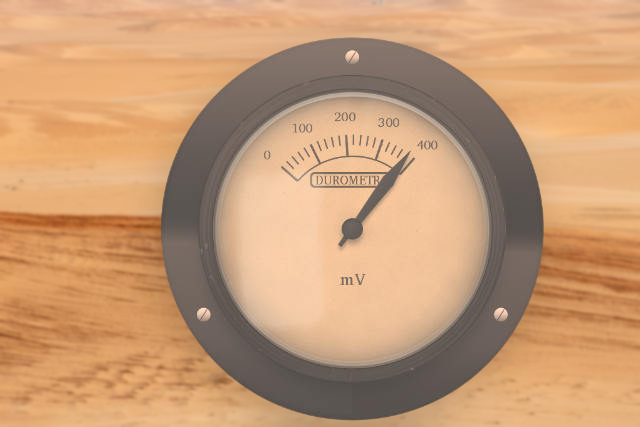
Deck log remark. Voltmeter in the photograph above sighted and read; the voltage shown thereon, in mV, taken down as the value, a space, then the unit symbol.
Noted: 380 mV
